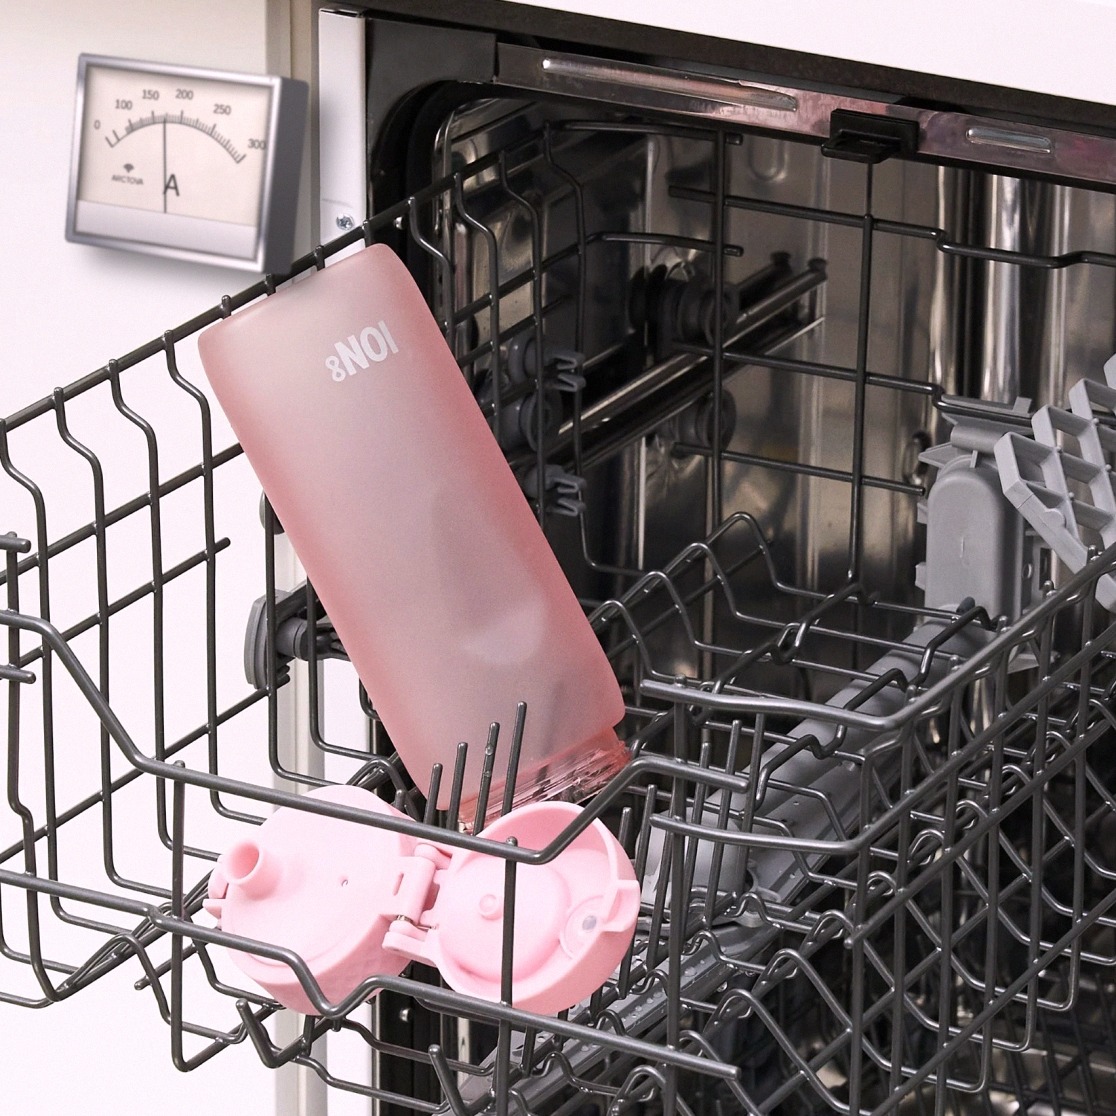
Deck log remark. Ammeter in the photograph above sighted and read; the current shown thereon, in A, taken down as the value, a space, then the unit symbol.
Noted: 175 A
